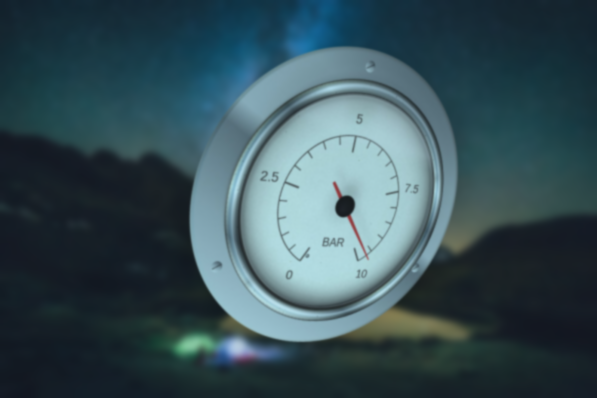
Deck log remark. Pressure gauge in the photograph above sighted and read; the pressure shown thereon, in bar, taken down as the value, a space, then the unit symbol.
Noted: 9.75 bar
